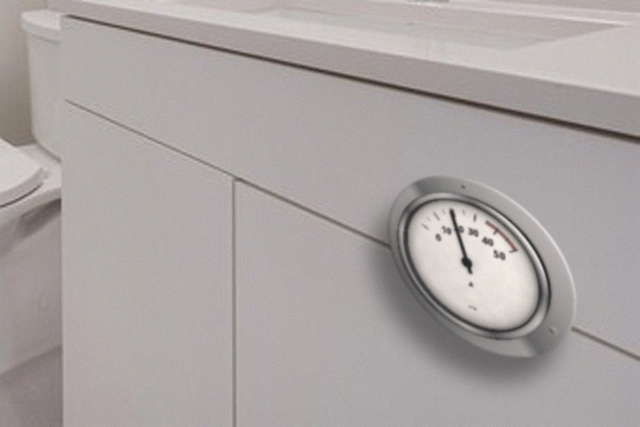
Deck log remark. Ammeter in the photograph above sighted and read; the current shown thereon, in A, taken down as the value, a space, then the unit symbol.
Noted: 20 A
